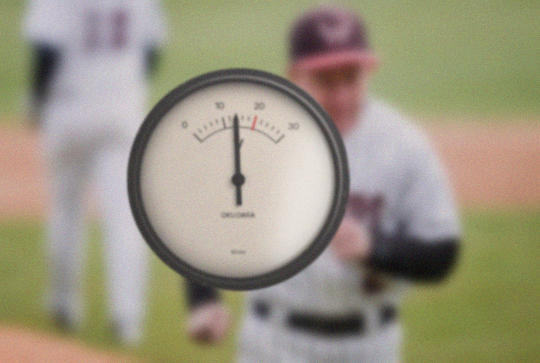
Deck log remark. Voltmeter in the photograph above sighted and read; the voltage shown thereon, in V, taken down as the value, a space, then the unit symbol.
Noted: 14 V
